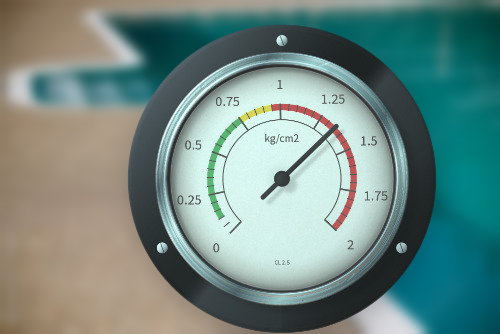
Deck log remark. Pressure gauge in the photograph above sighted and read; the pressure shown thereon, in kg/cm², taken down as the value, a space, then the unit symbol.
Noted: 1.35 kg/cm²
